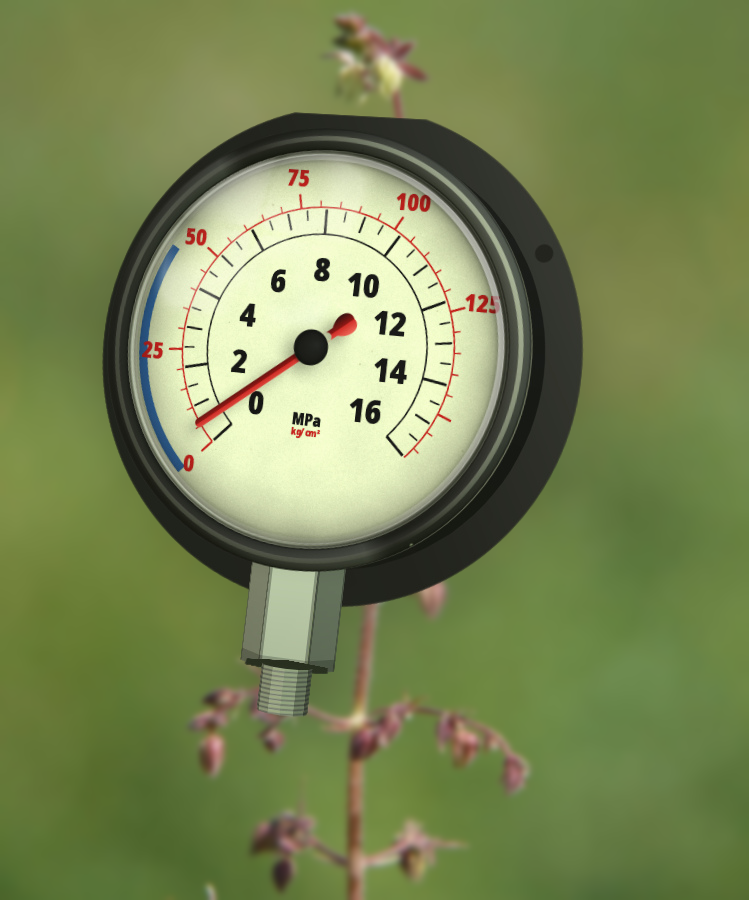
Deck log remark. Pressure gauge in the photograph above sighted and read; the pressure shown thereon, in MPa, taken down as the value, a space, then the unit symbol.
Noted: 0.5 MPa
